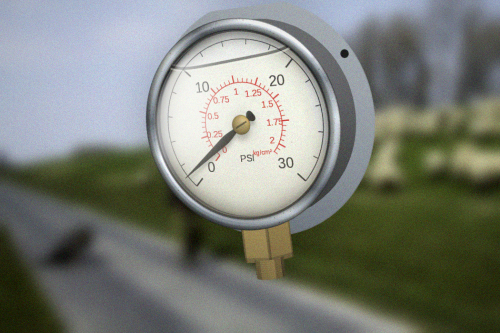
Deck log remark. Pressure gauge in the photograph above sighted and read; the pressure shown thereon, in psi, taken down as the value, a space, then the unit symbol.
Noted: 1 psi
